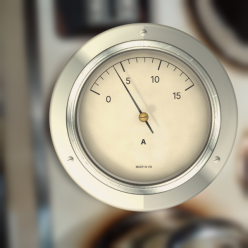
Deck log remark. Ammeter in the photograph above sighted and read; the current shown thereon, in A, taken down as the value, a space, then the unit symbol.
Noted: 4 A
